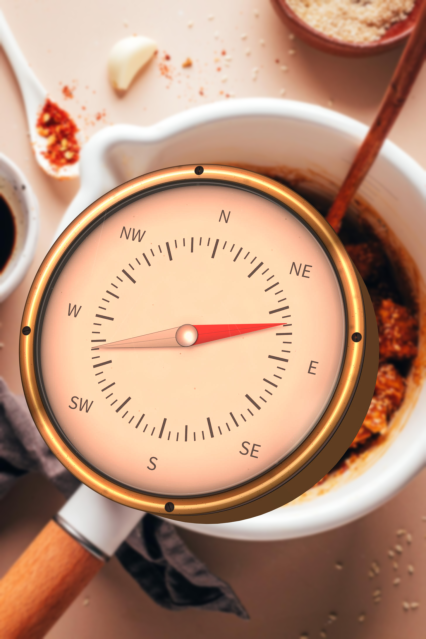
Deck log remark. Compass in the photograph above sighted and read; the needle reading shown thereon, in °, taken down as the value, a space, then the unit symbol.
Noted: 70 °
